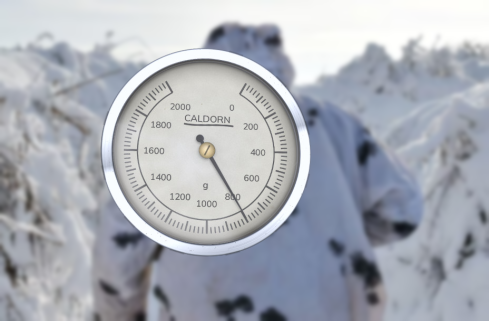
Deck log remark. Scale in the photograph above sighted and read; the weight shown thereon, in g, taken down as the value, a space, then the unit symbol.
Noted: 800 g
